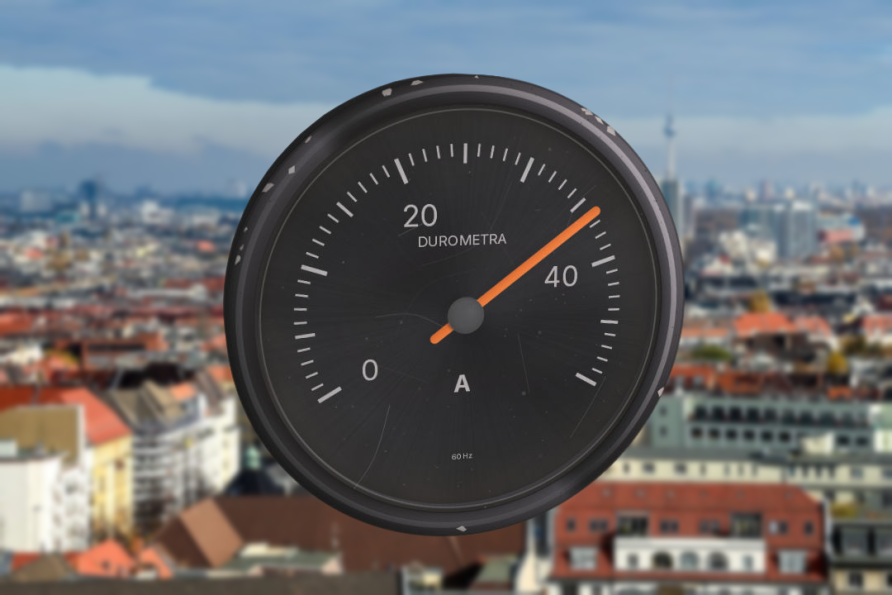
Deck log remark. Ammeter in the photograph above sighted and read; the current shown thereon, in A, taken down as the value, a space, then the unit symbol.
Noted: 36 A
